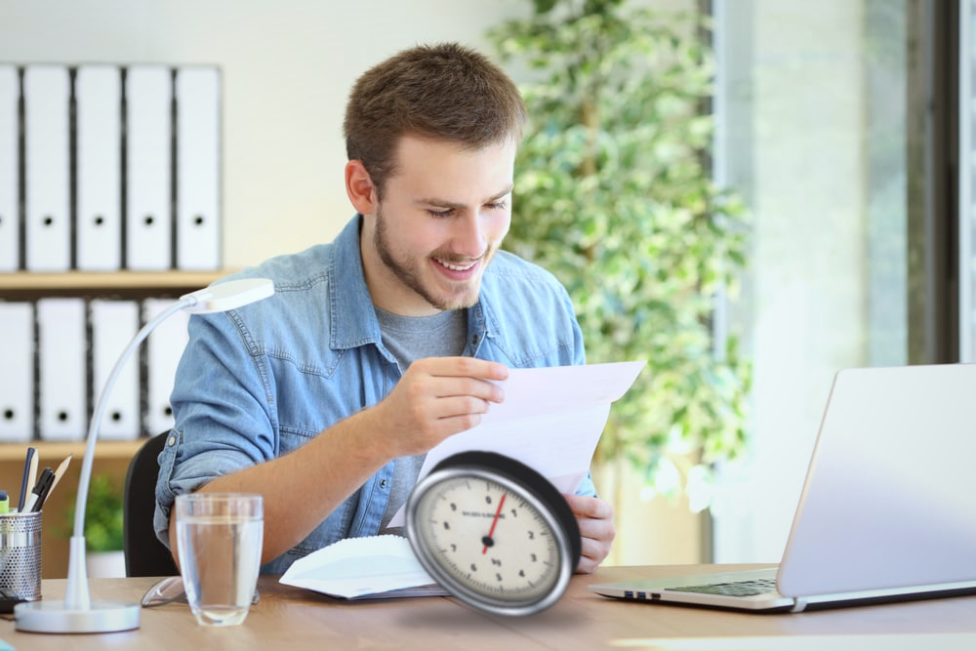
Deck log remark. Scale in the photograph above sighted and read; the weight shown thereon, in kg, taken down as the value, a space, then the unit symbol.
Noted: 0.5 kg
